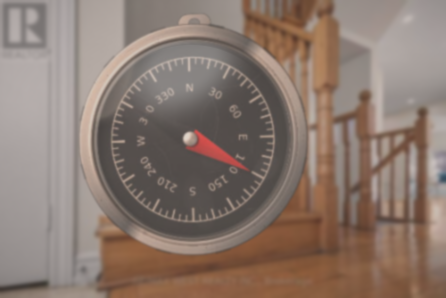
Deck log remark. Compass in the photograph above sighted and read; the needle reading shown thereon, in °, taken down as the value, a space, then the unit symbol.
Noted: 120 °
